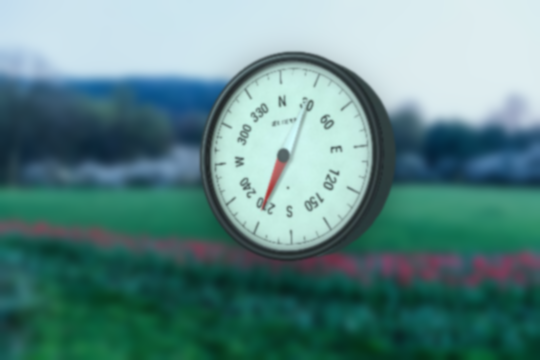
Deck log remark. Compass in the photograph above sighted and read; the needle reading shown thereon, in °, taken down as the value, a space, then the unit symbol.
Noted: 210 °
